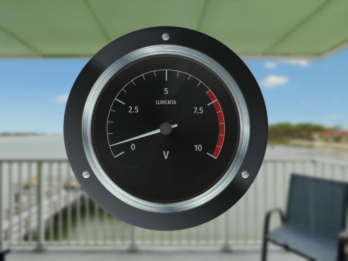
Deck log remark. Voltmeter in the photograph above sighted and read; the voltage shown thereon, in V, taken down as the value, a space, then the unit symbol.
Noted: 0.5 V
